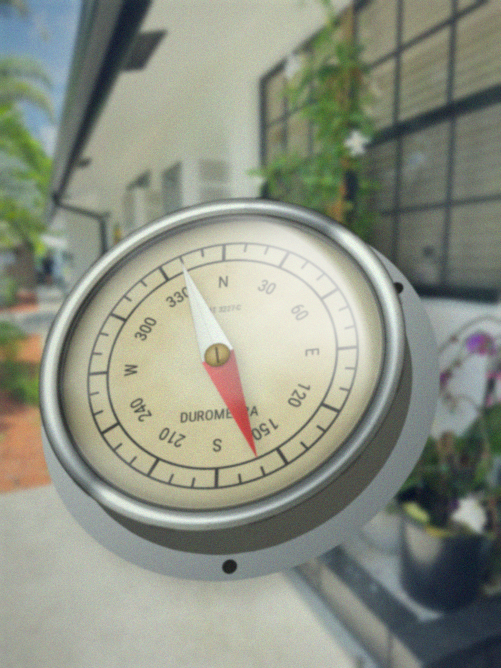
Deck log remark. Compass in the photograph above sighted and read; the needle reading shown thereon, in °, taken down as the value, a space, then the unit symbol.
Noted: 160 °
